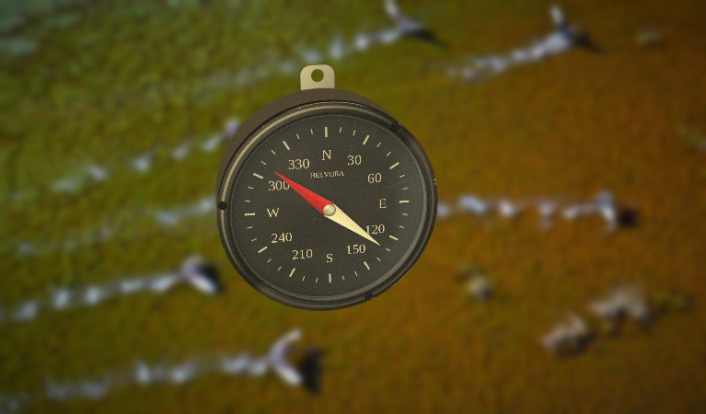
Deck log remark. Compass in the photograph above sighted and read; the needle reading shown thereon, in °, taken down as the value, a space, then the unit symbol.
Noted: 310 °
